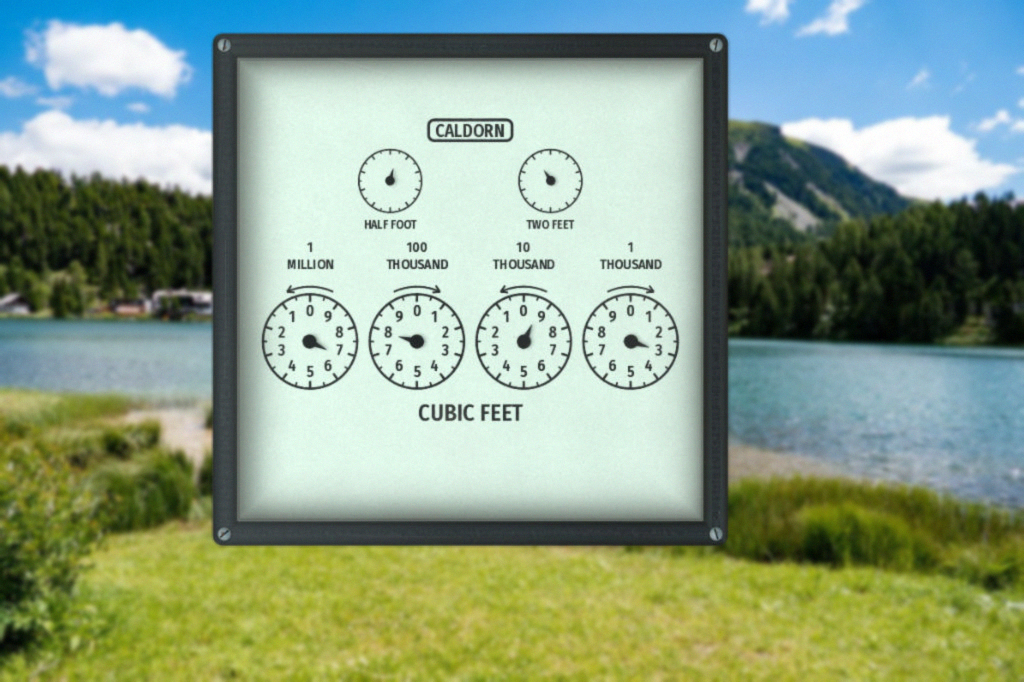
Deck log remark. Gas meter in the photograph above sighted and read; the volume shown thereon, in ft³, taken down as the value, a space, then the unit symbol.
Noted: 679300 ft³
